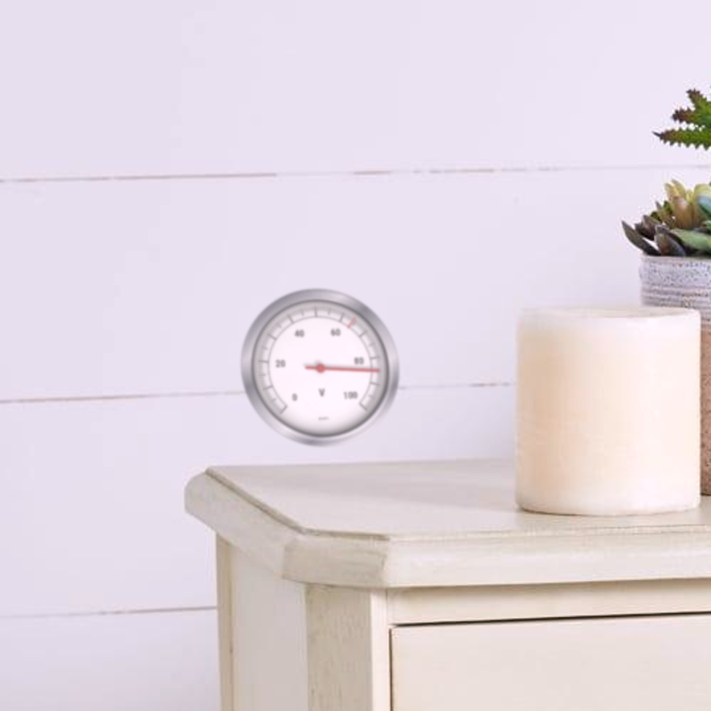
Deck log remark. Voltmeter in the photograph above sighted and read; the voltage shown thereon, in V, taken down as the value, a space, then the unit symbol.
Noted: 85 V
